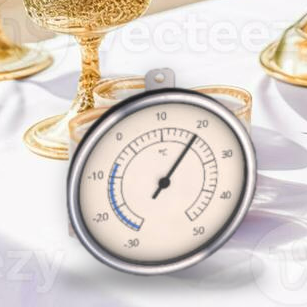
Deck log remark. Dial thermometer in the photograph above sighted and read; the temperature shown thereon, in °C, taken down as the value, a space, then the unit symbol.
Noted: 20 °C
